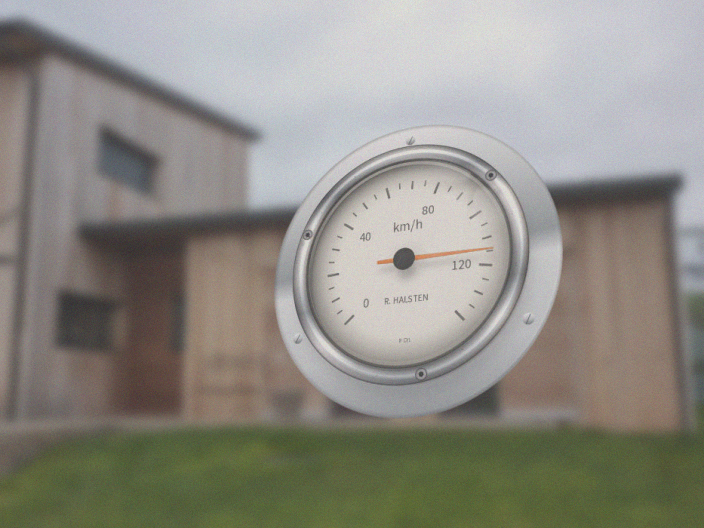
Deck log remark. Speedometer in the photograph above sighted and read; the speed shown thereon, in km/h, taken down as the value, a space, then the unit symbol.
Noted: 115 km/h
